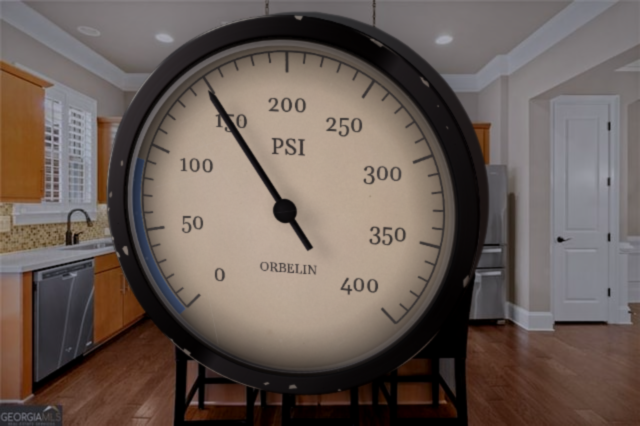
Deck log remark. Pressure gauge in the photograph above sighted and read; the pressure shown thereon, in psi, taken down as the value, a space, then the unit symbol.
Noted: 150 psi
